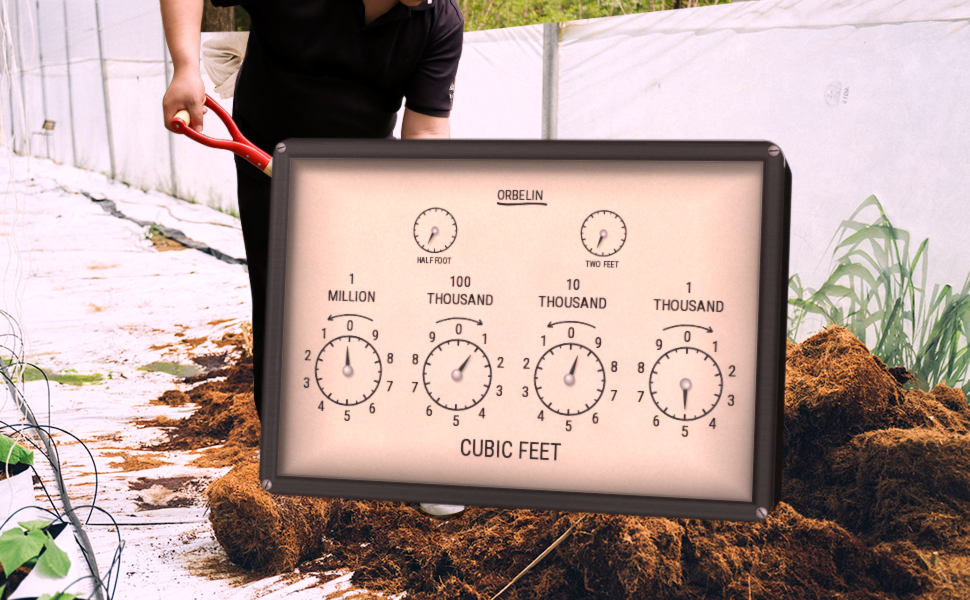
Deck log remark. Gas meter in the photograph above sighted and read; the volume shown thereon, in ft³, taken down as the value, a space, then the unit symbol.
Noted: 9500 ft³
